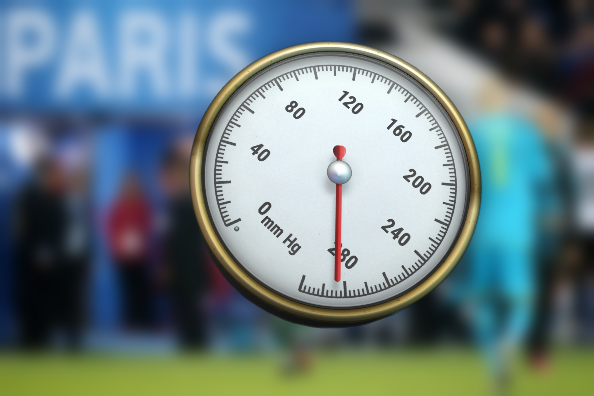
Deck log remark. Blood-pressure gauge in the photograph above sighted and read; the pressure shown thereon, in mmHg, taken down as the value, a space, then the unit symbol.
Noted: 284 mmHg
